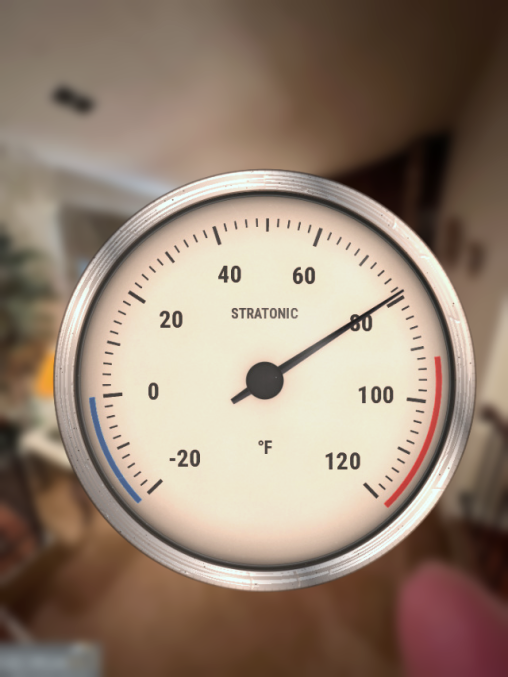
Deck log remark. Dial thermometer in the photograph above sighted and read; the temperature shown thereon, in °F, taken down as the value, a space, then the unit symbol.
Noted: 79 °F
